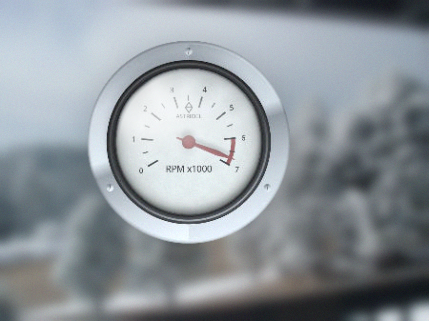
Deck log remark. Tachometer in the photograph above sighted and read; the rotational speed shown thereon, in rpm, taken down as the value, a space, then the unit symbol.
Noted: 6750 rpm
